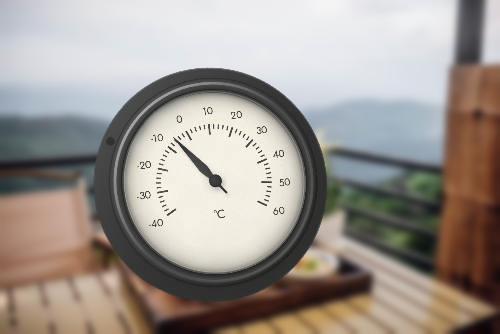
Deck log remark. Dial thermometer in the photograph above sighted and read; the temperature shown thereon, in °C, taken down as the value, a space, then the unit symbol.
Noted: -6 °C
